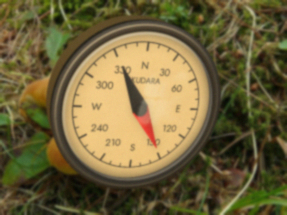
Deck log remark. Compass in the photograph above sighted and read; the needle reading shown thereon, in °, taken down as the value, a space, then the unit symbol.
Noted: 150 °
